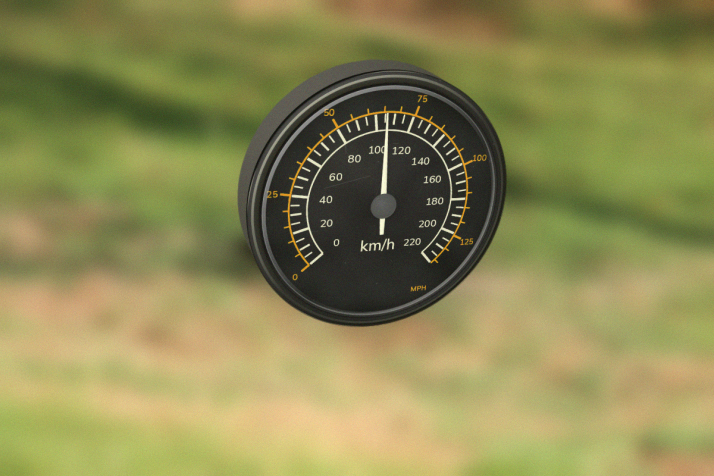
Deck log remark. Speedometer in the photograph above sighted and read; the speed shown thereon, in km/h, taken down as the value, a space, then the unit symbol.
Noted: 105 km/h
